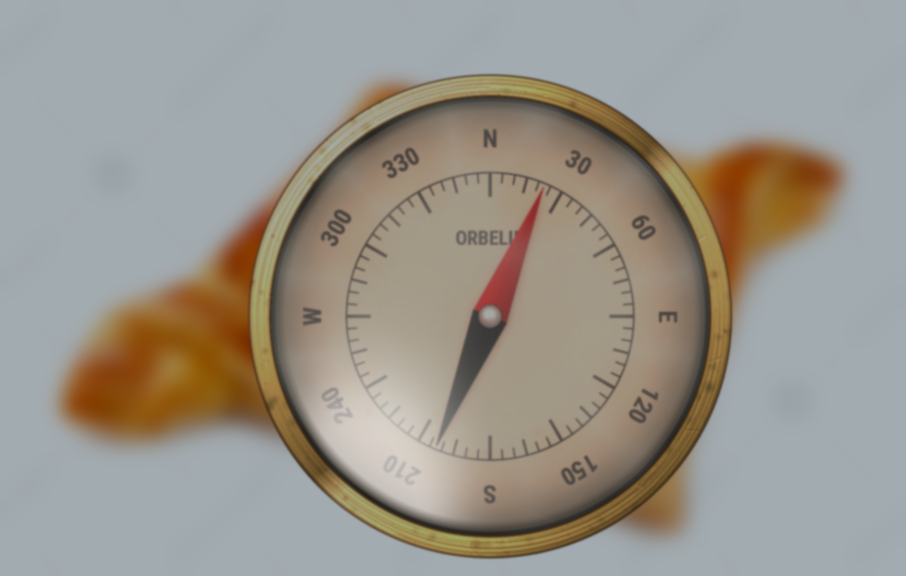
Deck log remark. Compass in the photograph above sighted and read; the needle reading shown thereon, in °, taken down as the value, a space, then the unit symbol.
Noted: 22.5 °
